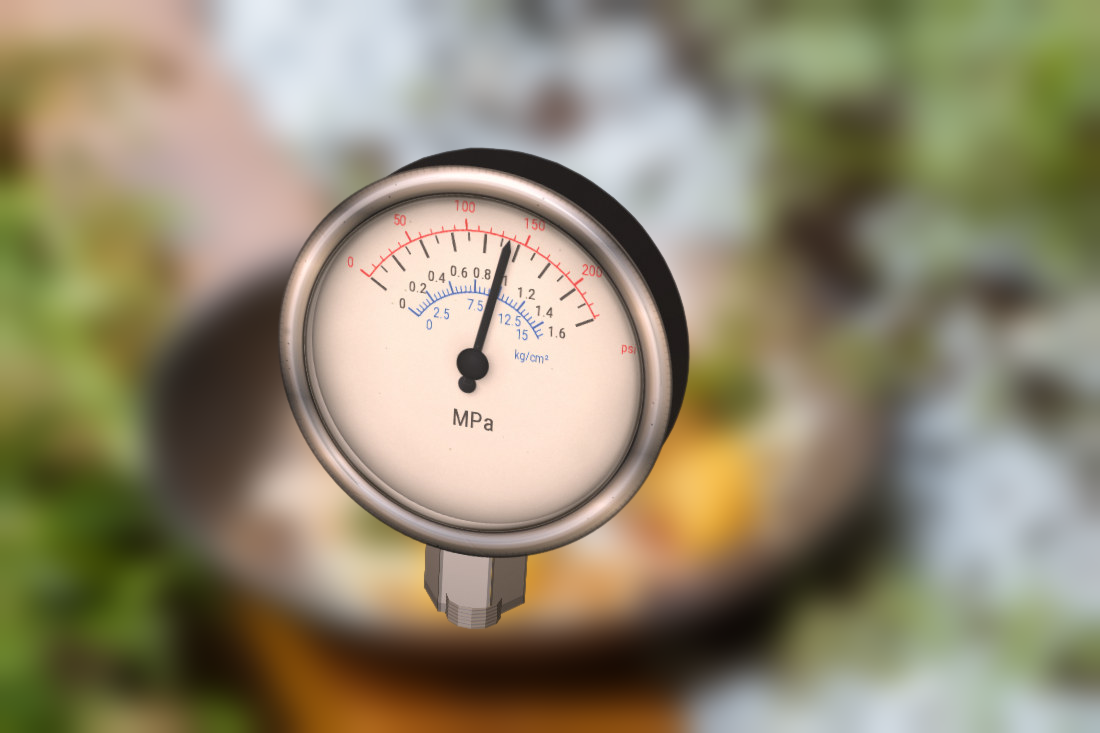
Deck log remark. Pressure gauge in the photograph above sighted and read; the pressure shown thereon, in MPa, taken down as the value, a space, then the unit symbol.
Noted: 0.95 MPa
